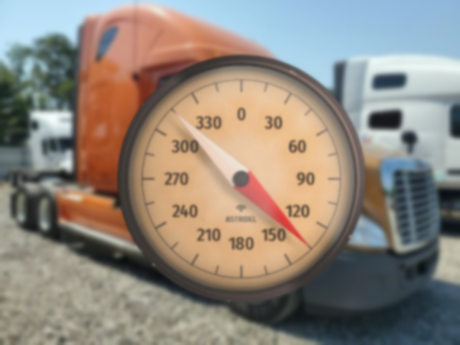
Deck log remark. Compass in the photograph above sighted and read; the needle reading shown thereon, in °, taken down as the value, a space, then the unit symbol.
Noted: 135 °
